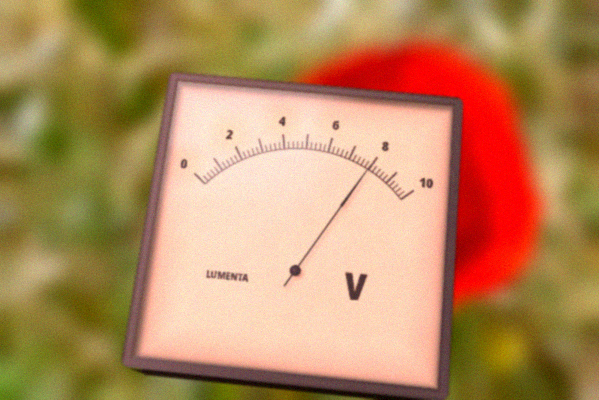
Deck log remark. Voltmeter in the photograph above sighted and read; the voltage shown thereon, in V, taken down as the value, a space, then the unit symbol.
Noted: 8 V
